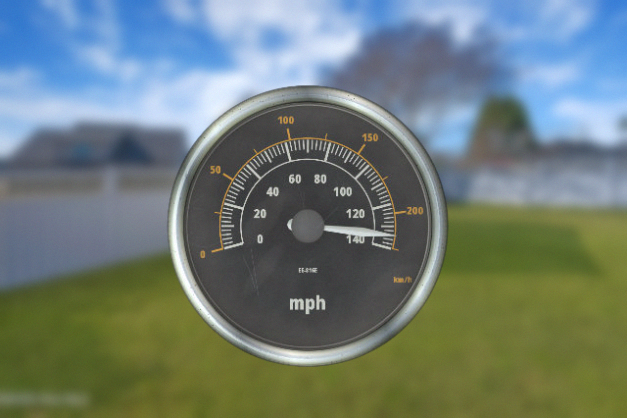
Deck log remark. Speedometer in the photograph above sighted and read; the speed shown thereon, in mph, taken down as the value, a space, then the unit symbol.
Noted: 134 mph
